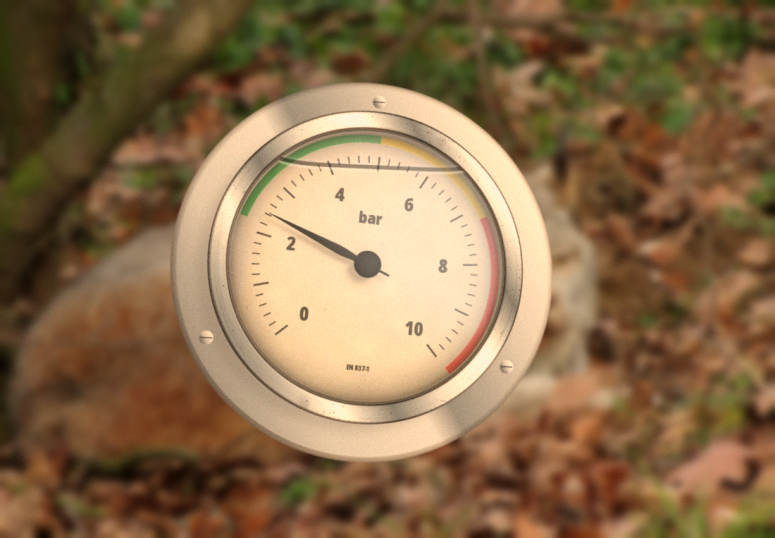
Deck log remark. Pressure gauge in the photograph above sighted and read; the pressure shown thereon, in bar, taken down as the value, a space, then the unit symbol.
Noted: 2.4 bar
